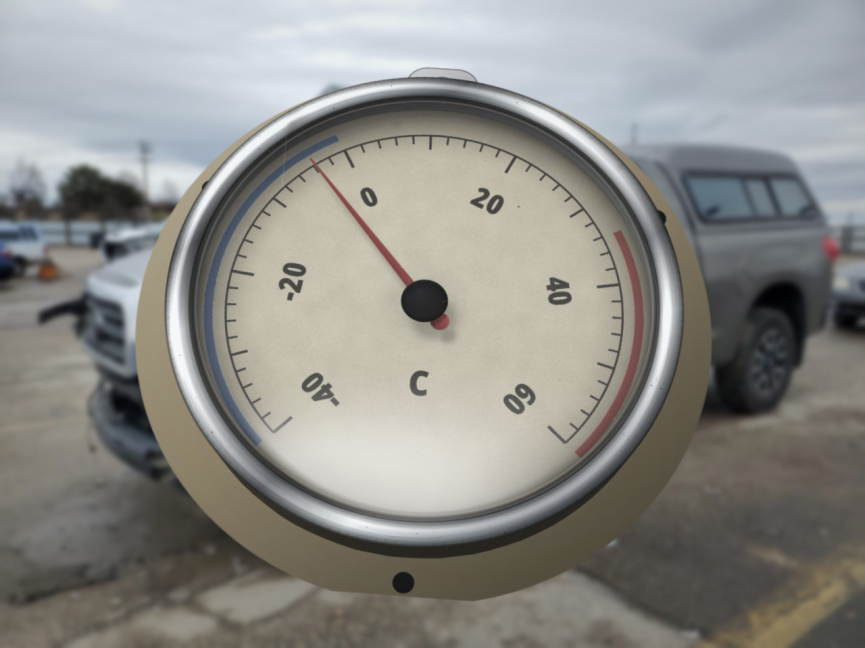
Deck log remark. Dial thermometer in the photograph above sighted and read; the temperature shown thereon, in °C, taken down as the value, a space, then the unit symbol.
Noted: -4 °C
